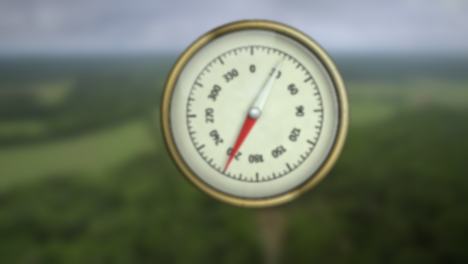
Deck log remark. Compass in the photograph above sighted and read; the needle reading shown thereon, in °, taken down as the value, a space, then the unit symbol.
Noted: 210 °
